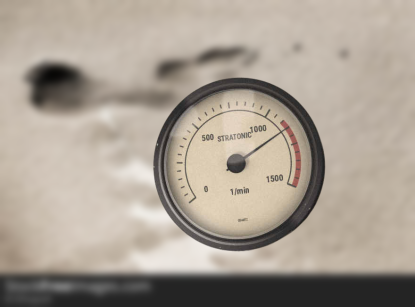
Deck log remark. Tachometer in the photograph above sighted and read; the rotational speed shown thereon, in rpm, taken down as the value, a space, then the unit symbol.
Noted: 1150 rpm
